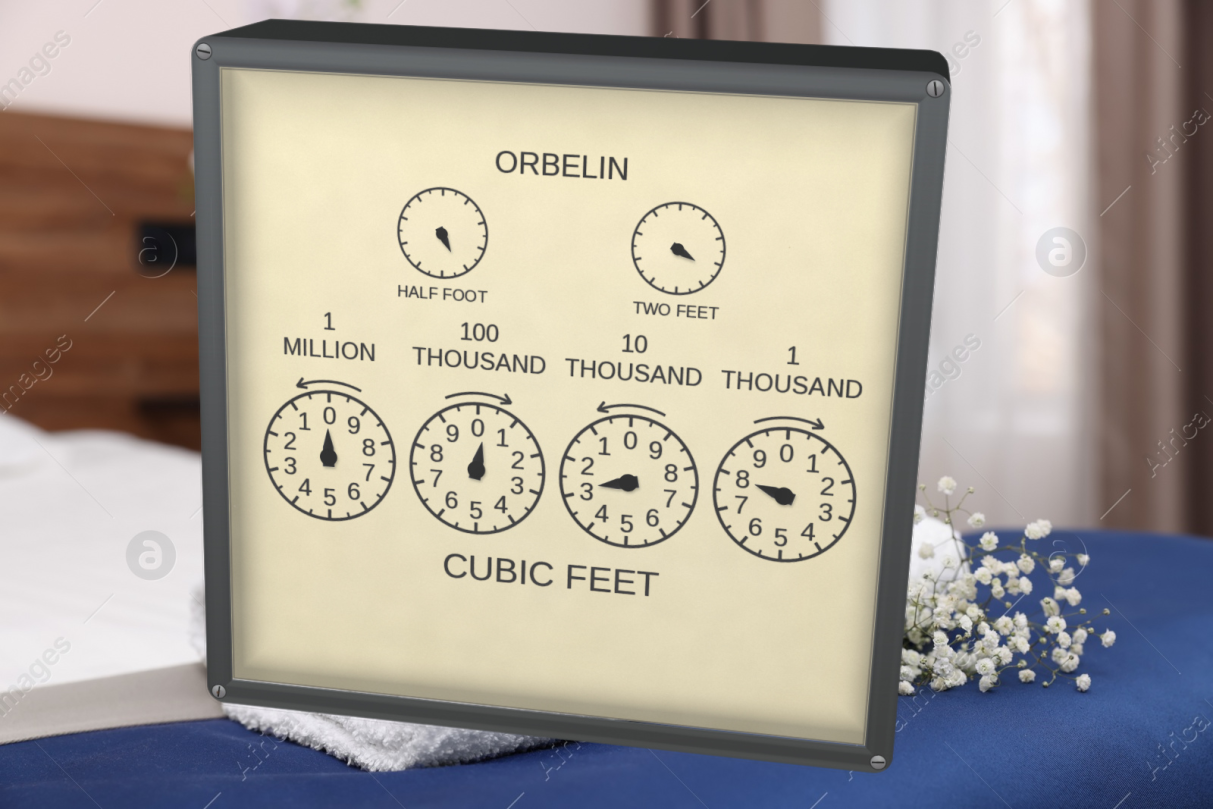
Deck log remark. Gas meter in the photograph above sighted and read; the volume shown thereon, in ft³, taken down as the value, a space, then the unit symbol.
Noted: 2800 ft³
